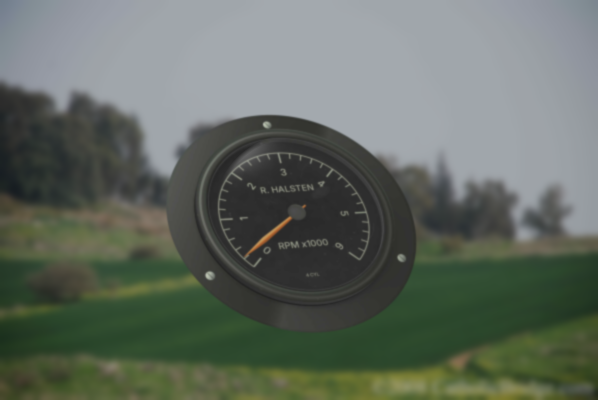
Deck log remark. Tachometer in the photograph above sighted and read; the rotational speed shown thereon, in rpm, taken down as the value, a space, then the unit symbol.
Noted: 200 rpm
